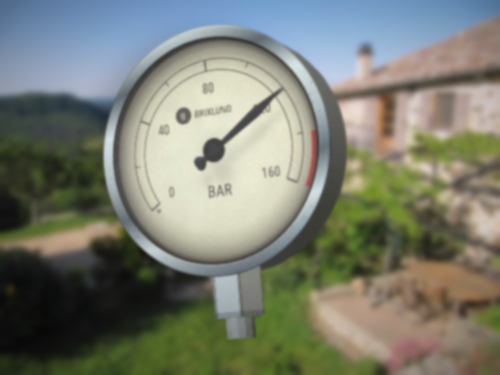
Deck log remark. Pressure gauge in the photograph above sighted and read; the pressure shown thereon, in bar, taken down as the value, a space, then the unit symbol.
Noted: 120 bar
